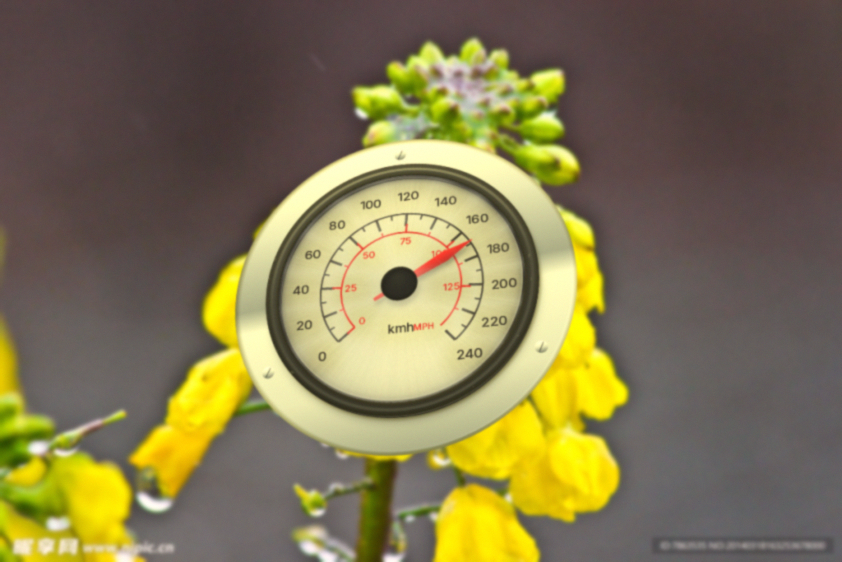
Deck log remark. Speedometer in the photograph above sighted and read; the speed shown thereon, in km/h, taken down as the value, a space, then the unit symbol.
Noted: 170 km/h
